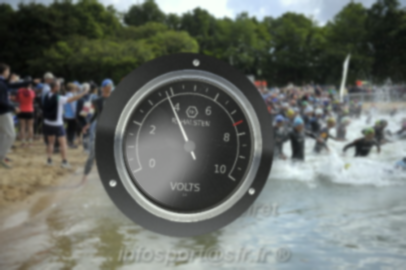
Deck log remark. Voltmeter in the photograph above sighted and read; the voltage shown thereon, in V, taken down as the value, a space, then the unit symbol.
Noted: 3.75 V
